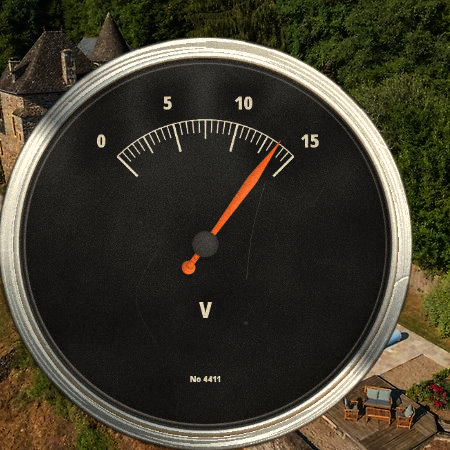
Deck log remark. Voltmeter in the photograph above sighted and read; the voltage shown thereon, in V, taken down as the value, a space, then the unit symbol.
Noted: 13.5 V
